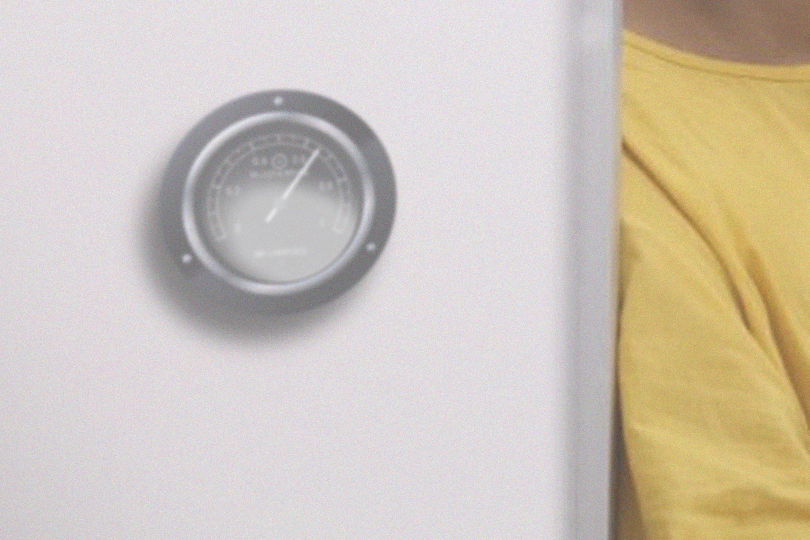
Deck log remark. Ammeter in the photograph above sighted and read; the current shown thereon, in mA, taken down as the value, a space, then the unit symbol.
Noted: 0.65 mA
